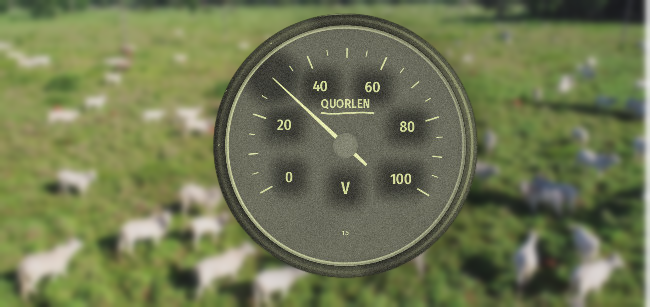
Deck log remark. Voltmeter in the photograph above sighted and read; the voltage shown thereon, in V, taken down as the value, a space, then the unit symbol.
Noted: 30 V
